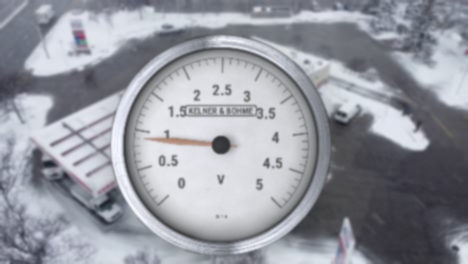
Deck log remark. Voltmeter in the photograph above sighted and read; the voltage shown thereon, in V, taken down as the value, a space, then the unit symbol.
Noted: 0.9 V
